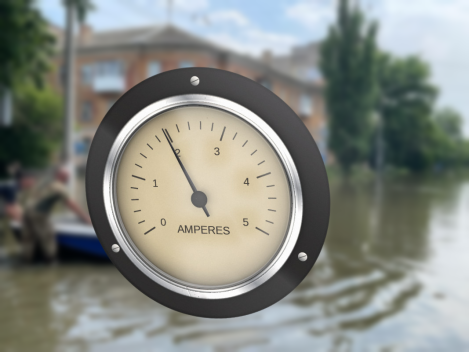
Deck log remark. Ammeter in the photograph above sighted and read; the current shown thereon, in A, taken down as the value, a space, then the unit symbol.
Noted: 2 A
